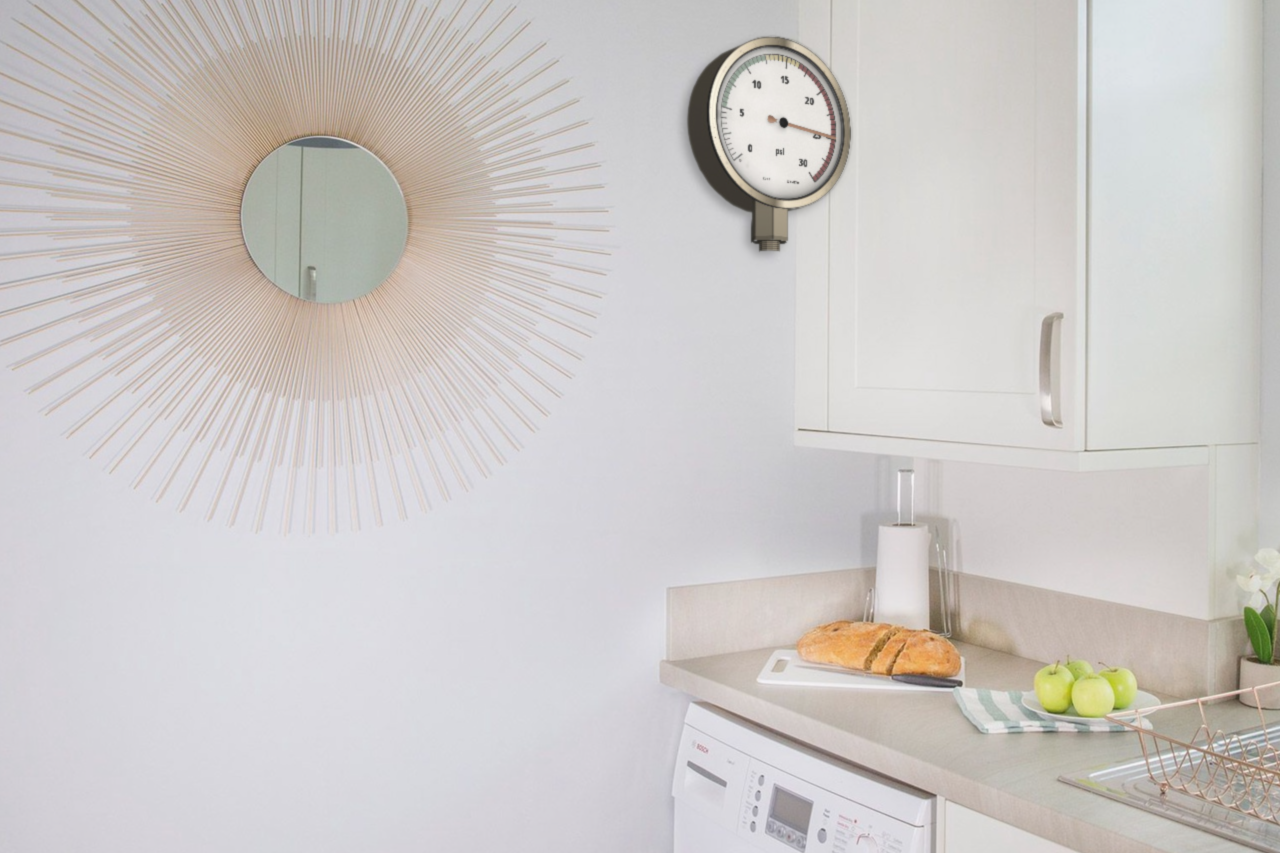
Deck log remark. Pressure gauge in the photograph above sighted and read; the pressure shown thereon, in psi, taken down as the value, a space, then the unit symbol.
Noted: 25 psi
